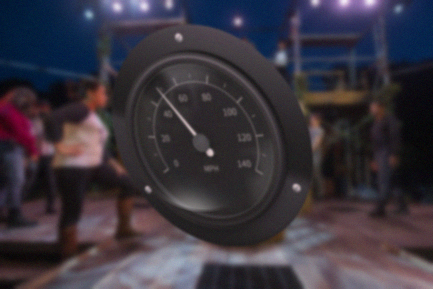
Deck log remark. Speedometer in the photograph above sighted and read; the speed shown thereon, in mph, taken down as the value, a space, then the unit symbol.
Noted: 50 mph
